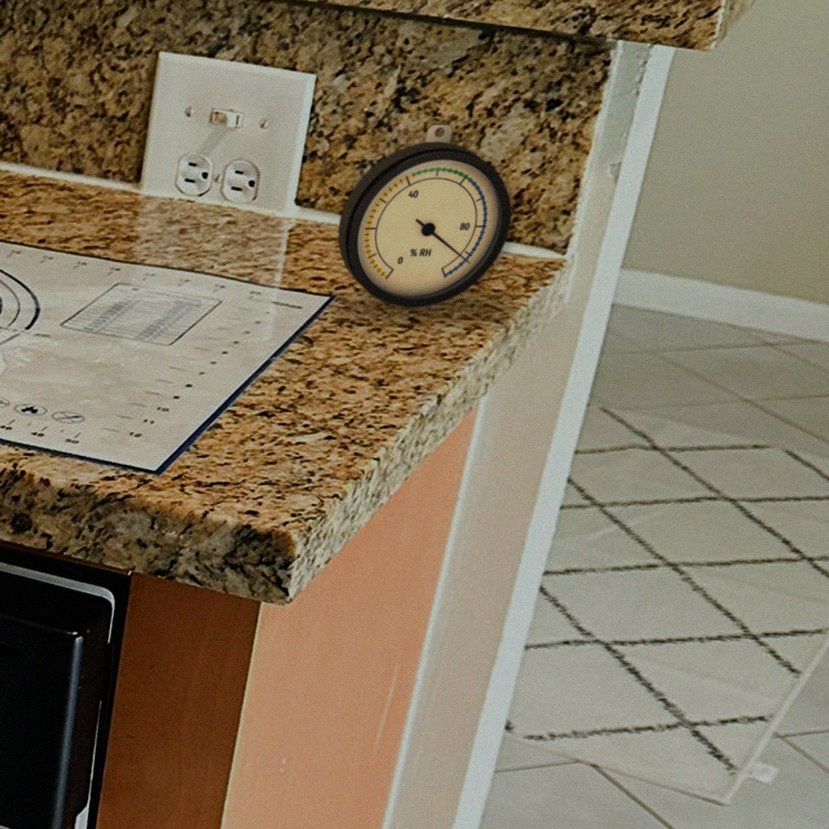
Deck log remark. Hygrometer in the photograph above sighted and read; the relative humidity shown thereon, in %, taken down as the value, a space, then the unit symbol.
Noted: 92 %
